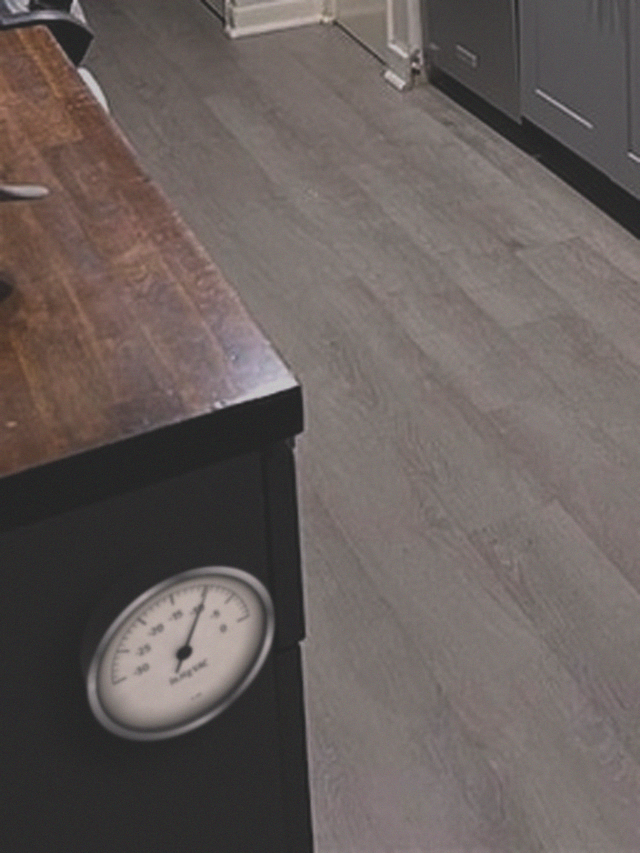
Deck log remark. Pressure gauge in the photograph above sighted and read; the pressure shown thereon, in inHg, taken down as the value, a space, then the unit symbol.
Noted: -10 inHg
